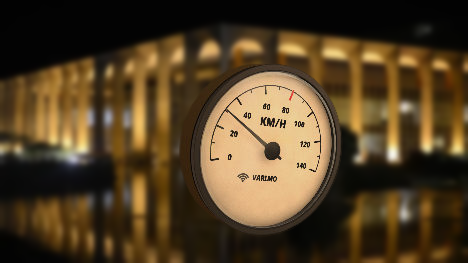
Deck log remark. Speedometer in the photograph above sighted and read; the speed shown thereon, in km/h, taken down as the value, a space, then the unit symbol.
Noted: 30 km/h
